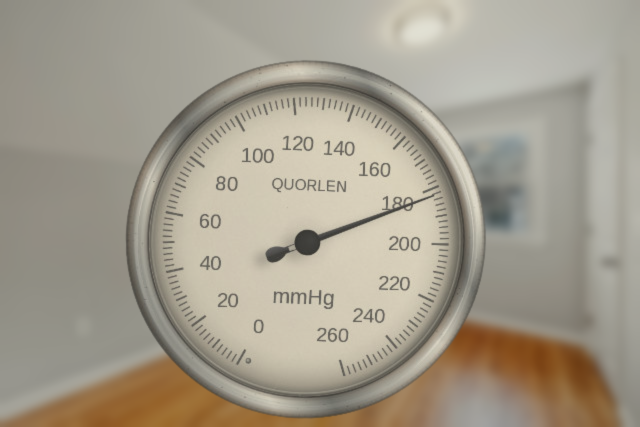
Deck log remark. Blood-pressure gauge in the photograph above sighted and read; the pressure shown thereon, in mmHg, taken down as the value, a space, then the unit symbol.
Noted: 182 mmHg
